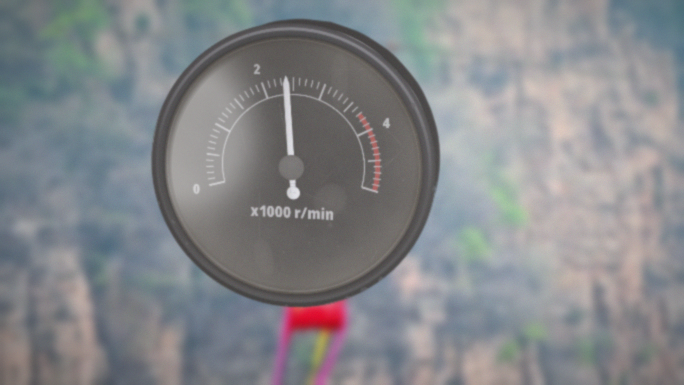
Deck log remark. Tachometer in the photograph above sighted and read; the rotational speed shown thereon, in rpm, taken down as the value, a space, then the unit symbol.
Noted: 2400 rpm
